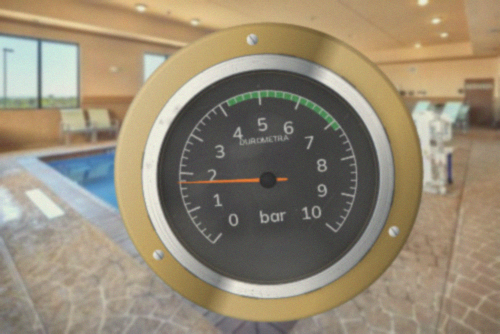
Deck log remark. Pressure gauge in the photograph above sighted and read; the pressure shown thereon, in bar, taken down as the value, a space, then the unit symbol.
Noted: 1.8 bar
